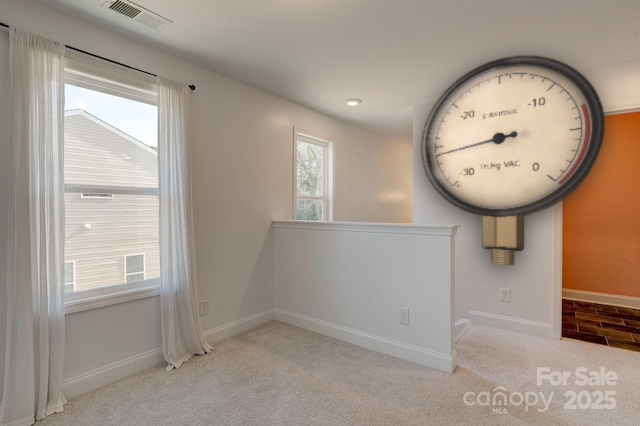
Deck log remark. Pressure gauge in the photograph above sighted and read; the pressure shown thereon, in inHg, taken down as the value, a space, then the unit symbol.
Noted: -26 inHg
